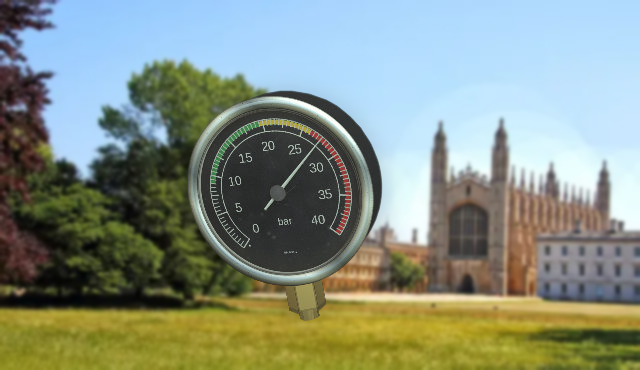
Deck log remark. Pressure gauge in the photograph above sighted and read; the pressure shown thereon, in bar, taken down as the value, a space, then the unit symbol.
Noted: 27.5 bar
